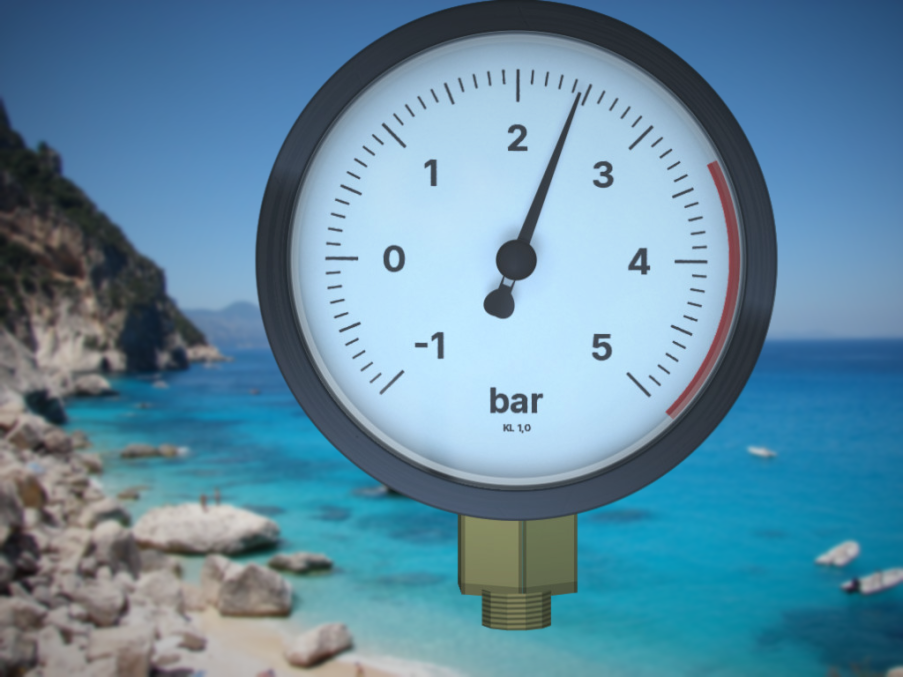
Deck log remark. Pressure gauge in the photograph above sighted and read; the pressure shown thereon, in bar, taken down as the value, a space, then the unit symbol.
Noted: 2.45 bar
